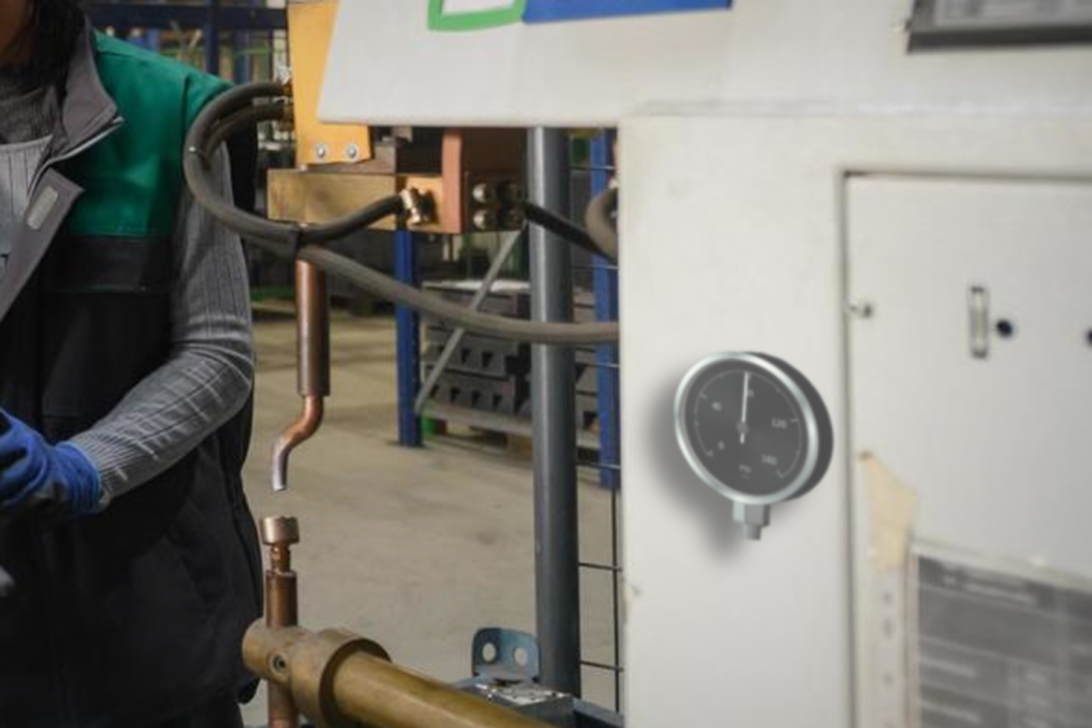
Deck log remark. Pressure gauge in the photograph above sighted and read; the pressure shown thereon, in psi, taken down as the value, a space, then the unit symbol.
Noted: 80 psi
